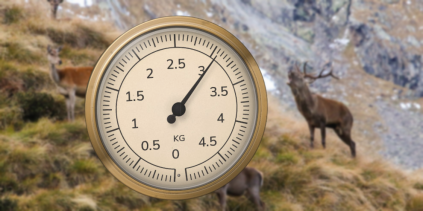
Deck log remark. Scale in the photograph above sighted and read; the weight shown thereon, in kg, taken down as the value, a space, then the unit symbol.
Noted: 3.05 kg
